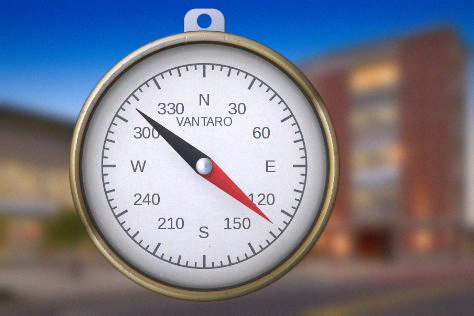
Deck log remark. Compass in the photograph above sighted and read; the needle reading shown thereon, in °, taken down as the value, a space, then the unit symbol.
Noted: 130 °
